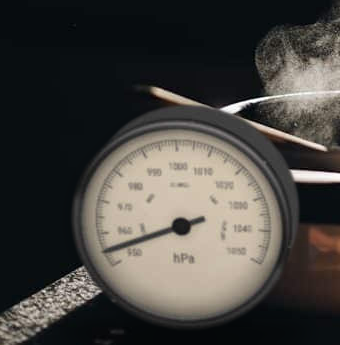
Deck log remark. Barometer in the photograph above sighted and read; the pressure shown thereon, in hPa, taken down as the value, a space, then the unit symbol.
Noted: 955 hPa
